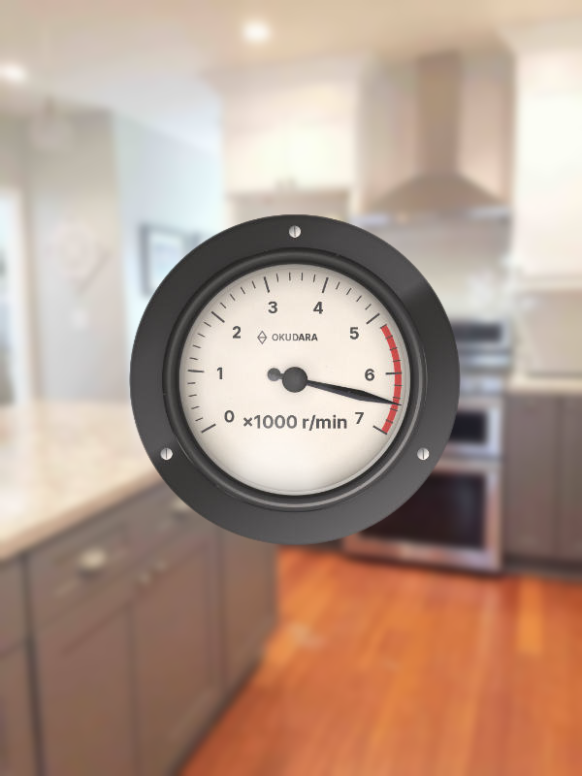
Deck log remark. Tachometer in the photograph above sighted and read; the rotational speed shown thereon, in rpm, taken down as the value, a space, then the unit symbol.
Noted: 6500 rpm
